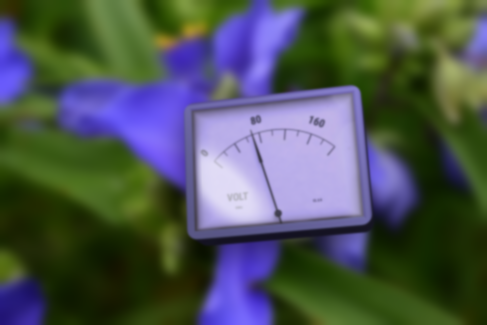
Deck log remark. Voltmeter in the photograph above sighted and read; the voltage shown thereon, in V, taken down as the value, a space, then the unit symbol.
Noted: 70 V
